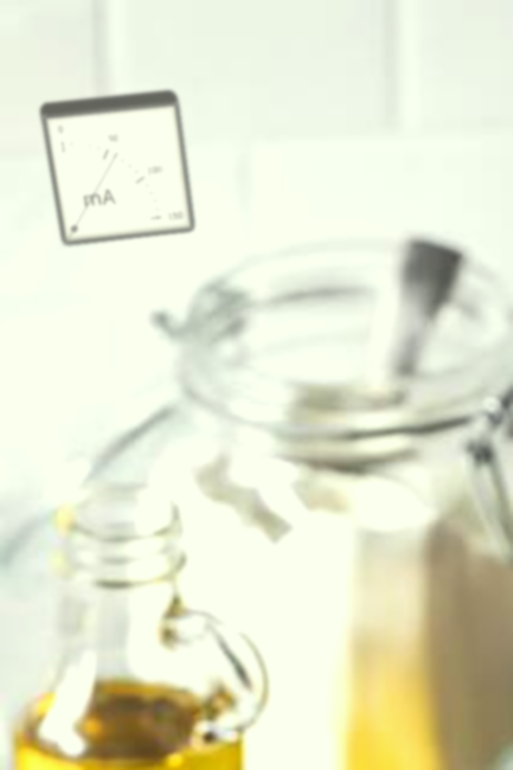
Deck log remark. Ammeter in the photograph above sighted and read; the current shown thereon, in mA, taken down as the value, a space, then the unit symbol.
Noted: 60 mA
